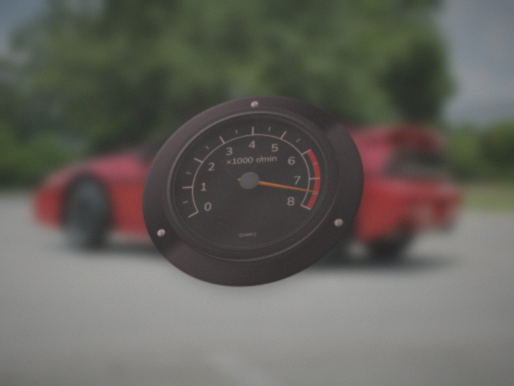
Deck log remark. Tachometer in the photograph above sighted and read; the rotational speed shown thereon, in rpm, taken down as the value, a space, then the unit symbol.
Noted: 7500 rpm
